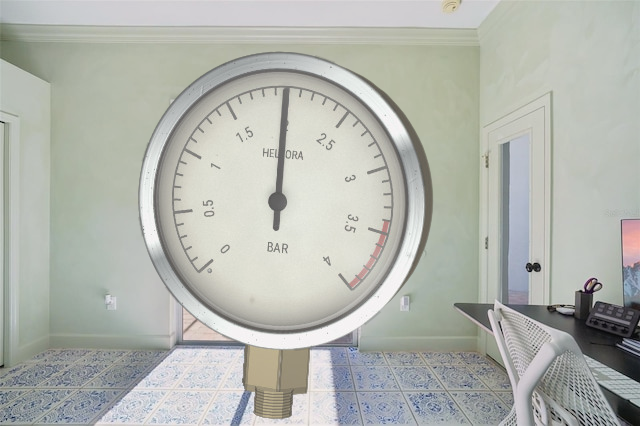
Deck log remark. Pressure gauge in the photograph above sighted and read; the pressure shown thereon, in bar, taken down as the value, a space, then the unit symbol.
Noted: 2 bar
